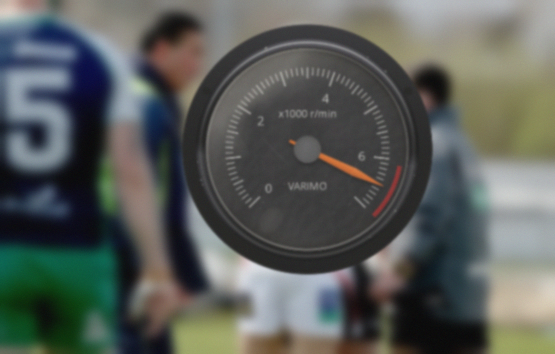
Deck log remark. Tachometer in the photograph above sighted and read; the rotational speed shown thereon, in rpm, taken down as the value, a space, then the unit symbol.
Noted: 6500 rpm
